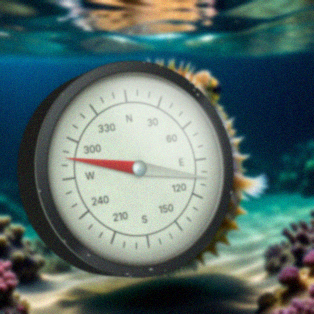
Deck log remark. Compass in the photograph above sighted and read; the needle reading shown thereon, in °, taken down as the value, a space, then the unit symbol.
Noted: 285 °
